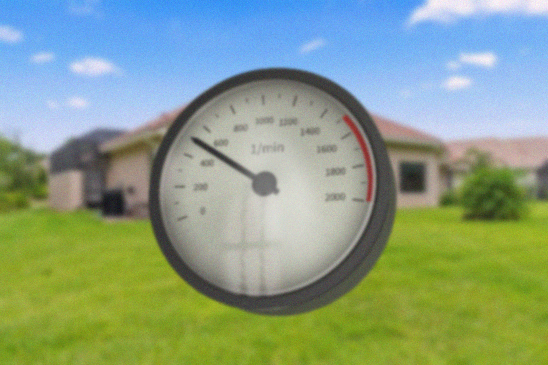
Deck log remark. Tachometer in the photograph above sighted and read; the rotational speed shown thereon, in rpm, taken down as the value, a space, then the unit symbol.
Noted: 500 rpm
